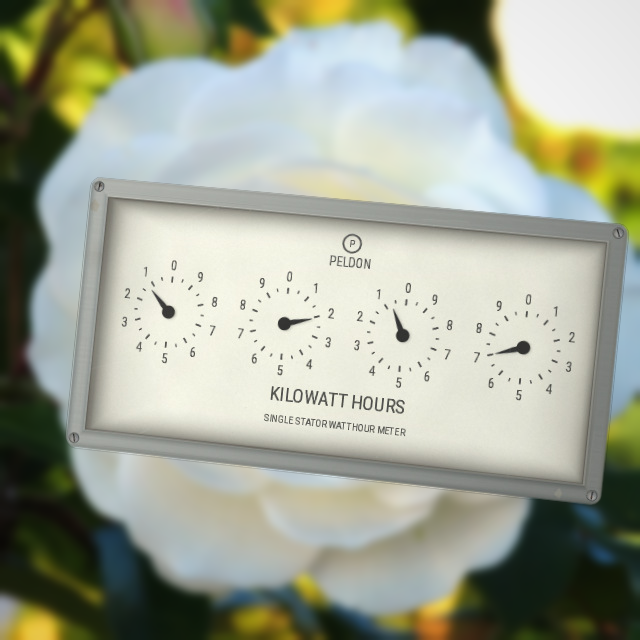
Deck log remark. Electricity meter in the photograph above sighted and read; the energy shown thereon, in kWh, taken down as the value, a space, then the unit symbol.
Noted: 1207 kWh
